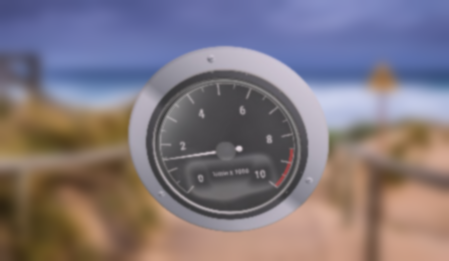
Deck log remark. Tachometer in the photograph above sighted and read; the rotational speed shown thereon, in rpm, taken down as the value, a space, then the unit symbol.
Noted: 1500 rpm
